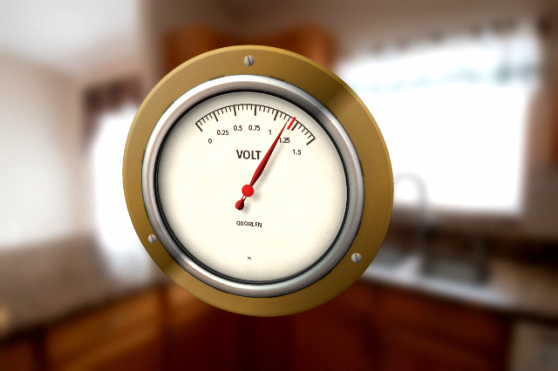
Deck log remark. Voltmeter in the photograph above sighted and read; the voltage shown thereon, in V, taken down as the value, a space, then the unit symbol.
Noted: 1.15 V
